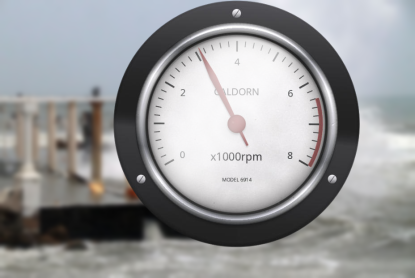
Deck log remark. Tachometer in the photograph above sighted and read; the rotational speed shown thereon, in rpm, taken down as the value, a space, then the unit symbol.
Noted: 3100 rpm
